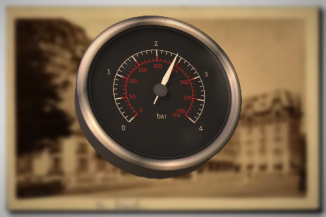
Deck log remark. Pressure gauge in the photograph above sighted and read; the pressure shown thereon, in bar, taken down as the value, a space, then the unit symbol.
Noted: 2.4 bar
